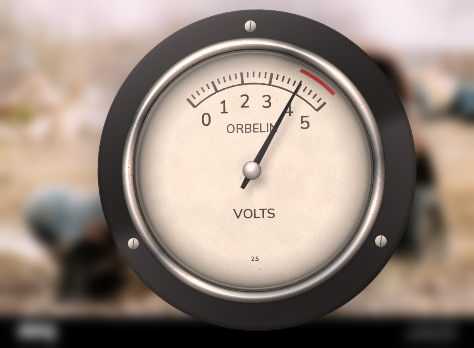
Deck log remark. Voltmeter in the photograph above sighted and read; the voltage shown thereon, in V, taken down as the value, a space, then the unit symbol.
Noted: 4 V
